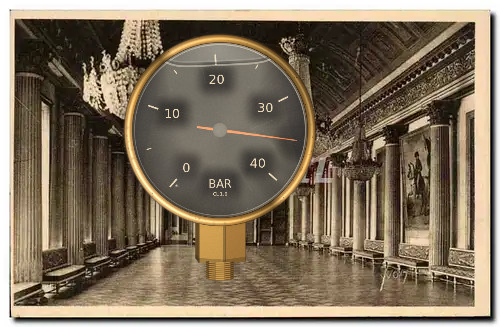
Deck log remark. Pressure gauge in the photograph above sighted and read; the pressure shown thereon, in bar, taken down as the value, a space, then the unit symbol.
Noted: 35 bar
